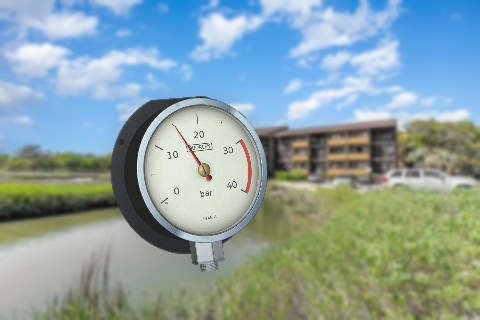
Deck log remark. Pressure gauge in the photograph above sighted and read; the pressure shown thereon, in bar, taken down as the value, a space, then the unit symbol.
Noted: 15 bar
